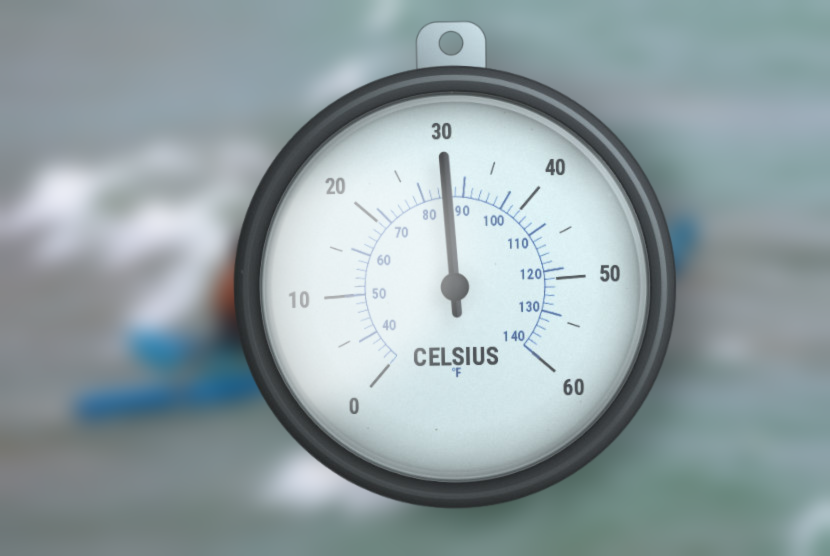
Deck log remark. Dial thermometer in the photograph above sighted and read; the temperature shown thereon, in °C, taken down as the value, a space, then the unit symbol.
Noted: 30 °C
